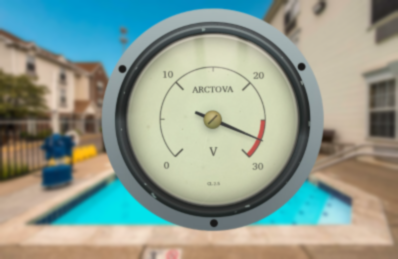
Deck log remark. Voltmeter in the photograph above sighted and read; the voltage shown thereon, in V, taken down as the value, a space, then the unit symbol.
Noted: 27.5 V
